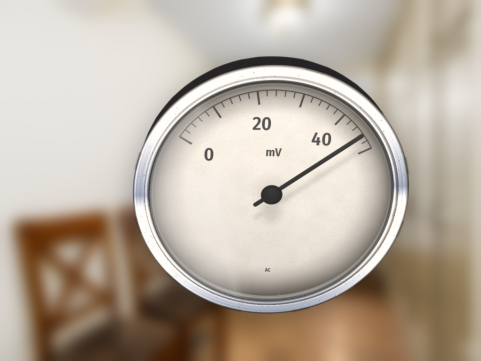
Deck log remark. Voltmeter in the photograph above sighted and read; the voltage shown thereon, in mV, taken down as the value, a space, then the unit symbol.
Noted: 46 mV
